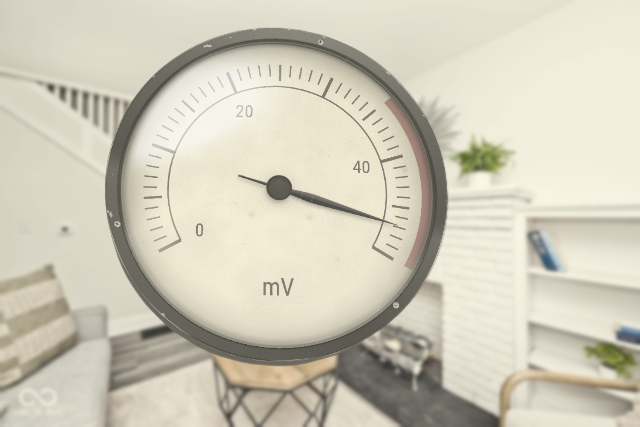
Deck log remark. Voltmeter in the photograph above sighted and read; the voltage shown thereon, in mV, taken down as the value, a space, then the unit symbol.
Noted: 47 mV
